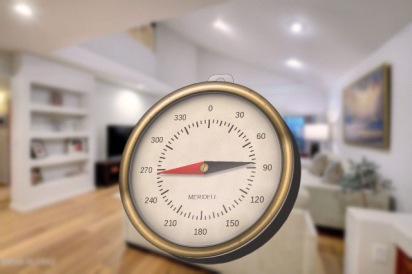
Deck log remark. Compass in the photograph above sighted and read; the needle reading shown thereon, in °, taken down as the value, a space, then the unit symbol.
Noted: 265 °
